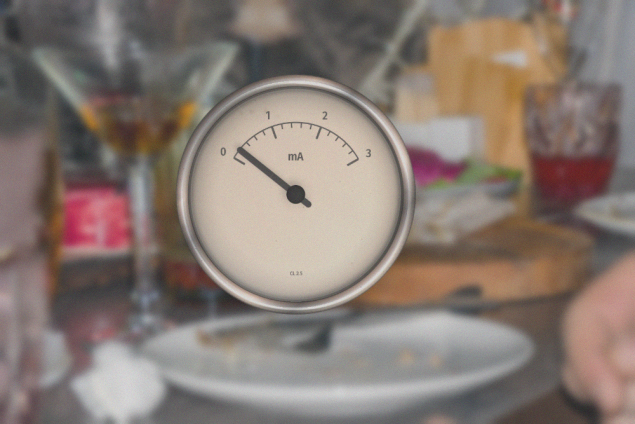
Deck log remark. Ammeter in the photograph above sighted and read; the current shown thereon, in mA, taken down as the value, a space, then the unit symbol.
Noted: 0.2 mA
